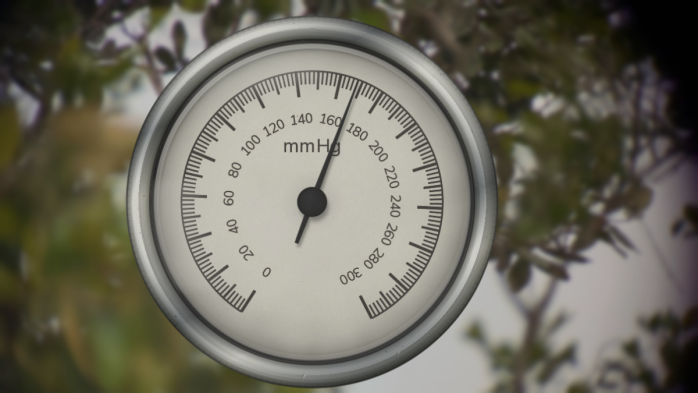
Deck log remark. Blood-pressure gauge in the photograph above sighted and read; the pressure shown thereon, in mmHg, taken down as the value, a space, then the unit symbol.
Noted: 168 mmHg
